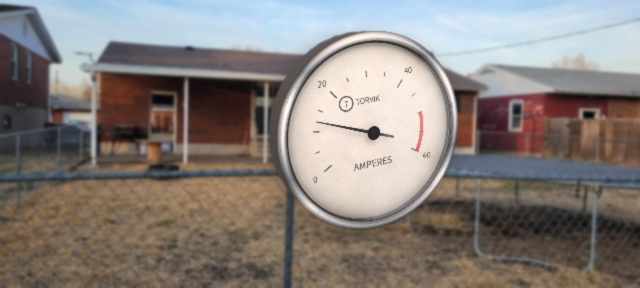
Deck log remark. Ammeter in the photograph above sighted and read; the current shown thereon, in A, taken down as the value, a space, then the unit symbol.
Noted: 12.5 A
